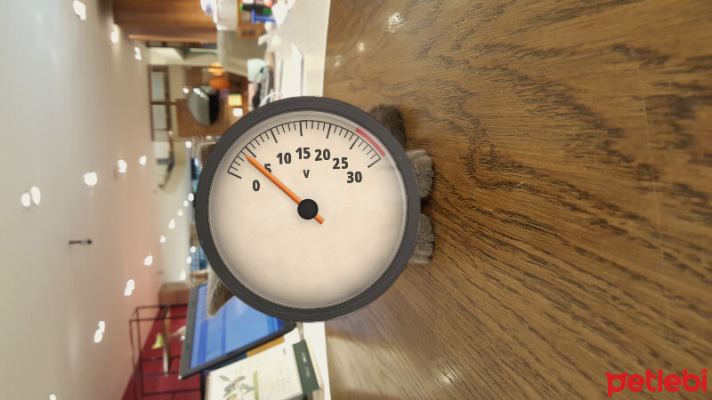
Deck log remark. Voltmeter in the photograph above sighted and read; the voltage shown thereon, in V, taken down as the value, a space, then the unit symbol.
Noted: 4 V
